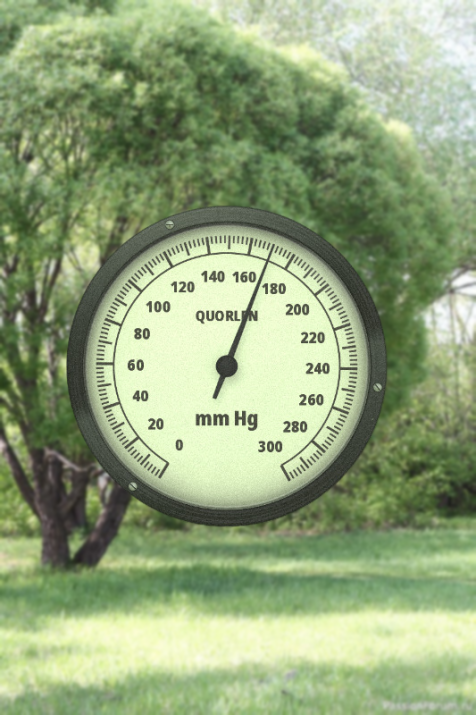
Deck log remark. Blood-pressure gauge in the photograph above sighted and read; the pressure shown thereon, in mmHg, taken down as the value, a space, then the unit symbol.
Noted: 170 mmHg
